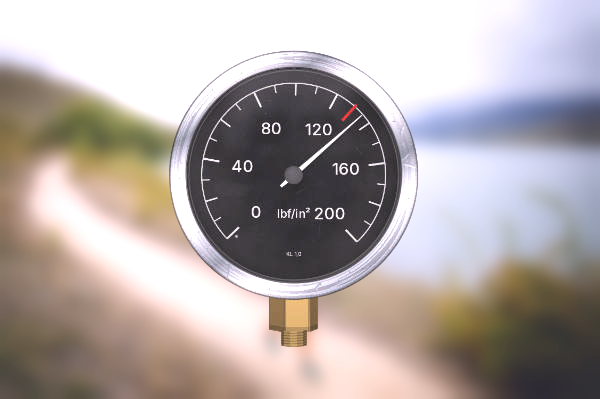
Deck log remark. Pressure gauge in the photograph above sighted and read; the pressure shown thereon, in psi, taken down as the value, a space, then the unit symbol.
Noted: 135 psi
